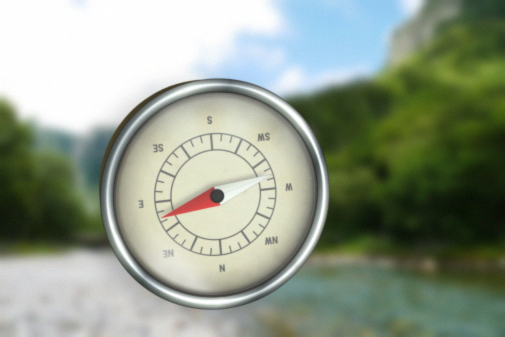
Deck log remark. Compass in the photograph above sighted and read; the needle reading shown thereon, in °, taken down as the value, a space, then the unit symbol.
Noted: 75 °
